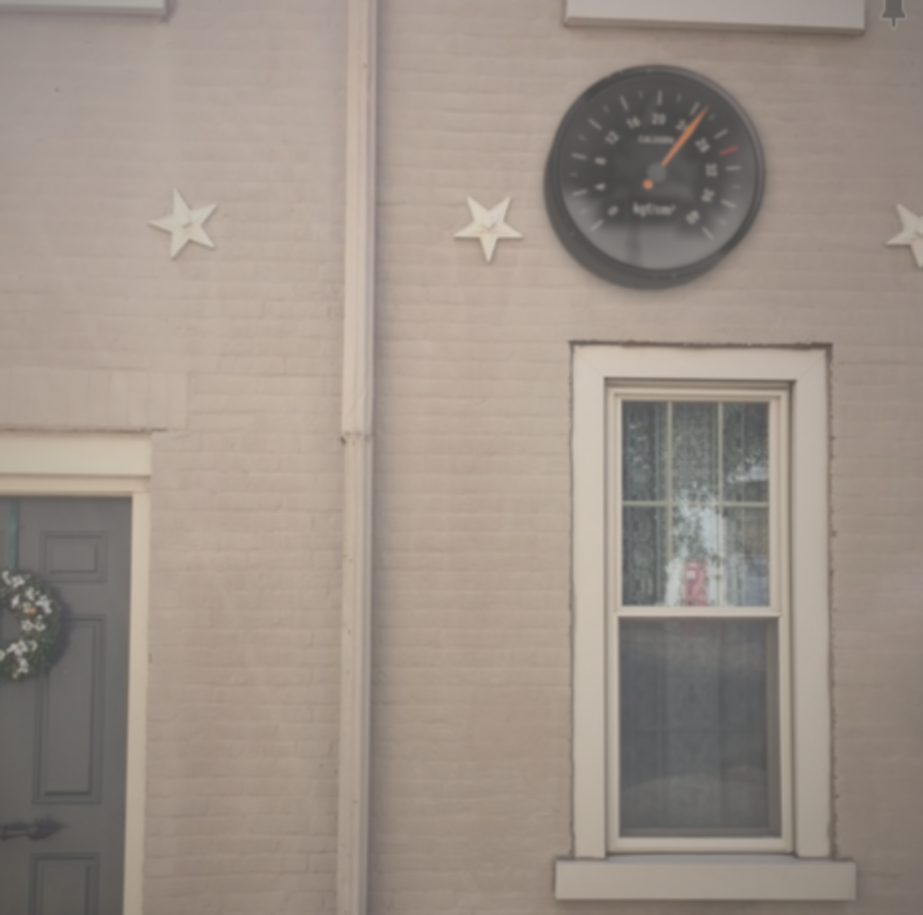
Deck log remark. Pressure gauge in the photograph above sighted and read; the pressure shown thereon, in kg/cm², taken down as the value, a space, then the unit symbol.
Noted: 25 kg/cm²
